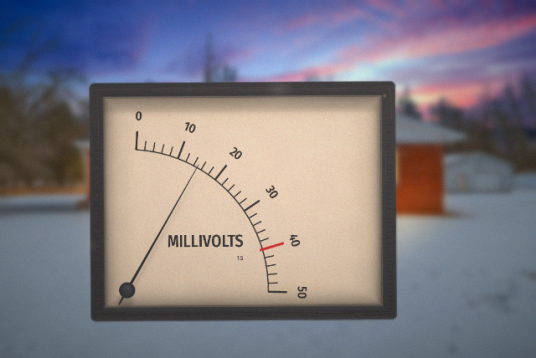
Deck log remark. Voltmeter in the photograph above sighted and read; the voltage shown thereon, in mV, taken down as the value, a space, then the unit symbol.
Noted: 15 mV
